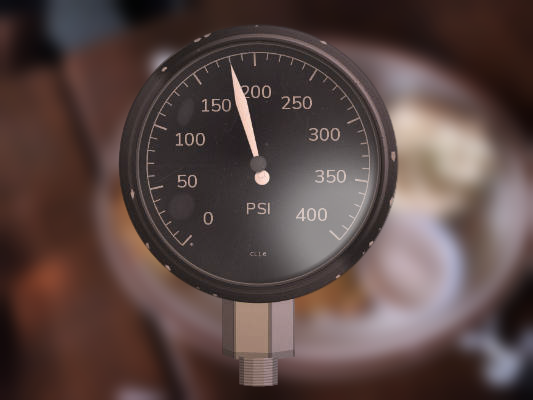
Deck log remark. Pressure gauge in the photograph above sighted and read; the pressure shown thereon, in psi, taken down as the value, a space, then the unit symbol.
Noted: 180 psi
